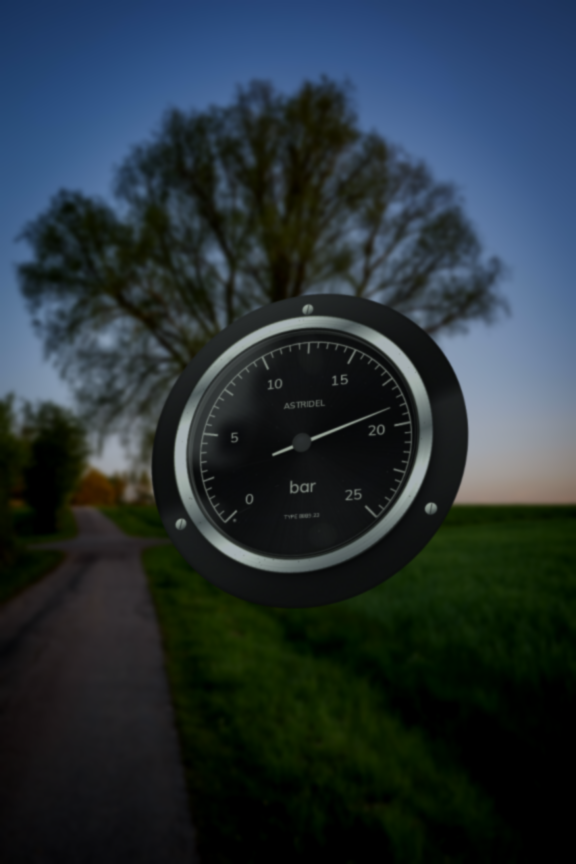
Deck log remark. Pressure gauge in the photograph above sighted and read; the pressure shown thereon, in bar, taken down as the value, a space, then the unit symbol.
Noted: 19 bar
